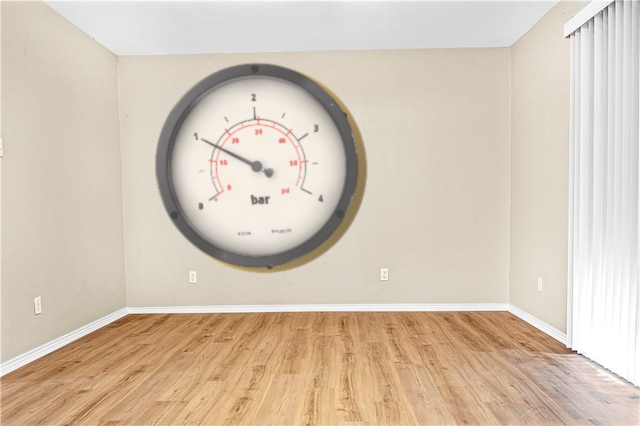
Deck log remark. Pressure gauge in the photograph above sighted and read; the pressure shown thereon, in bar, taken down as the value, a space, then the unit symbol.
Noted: 1 bar
